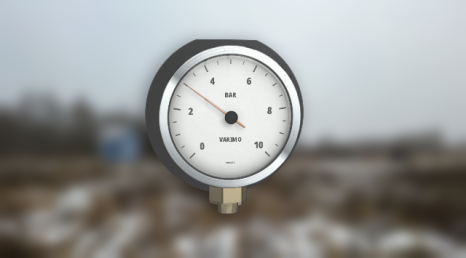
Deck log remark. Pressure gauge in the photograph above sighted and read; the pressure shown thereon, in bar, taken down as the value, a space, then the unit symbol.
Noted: 3 bar
